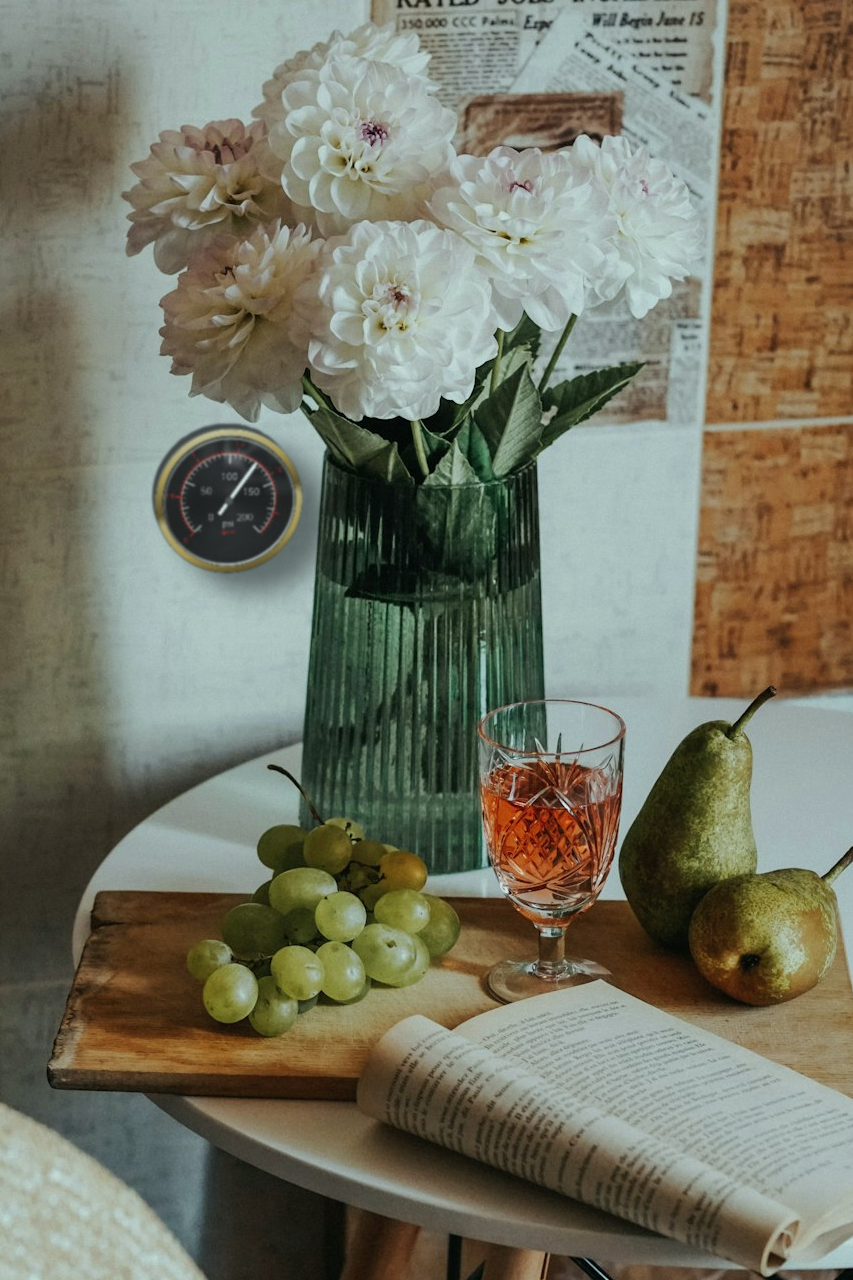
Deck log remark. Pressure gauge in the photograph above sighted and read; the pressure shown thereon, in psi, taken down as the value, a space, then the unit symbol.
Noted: 125 psi
